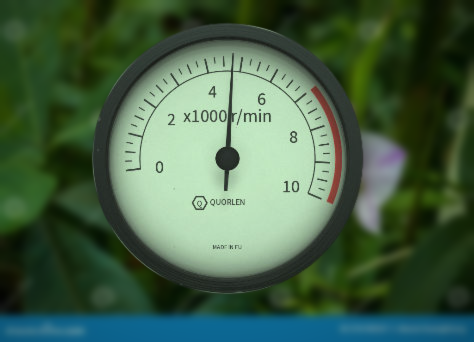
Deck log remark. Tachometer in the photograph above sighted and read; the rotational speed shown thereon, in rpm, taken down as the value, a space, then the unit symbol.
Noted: 4750 rpm
